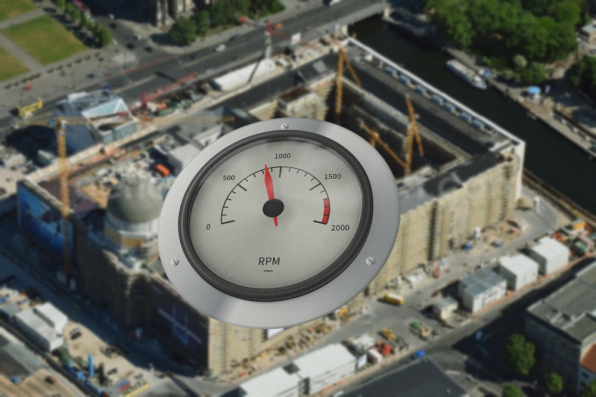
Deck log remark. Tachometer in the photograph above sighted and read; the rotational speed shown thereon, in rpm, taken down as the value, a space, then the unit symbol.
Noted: 850 rpm
